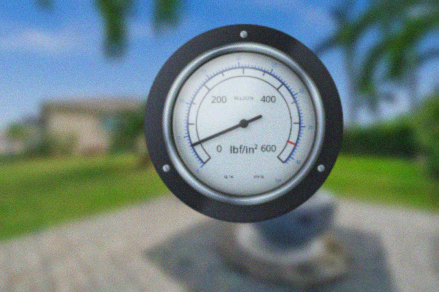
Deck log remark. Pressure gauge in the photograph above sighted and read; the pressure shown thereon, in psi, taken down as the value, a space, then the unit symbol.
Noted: 50 psi
